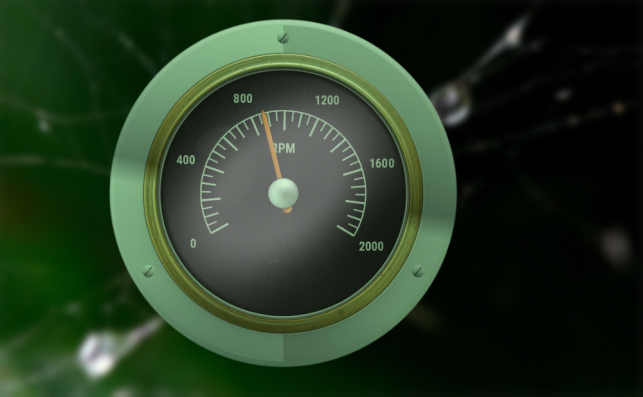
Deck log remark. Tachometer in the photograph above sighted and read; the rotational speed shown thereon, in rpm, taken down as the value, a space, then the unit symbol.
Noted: 875 rpm
